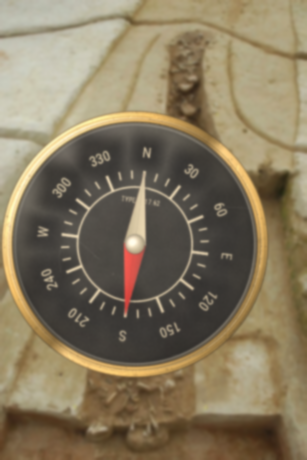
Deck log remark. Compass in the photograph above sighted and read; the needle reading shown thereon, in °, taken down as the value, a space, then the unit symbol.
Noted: 180 °
